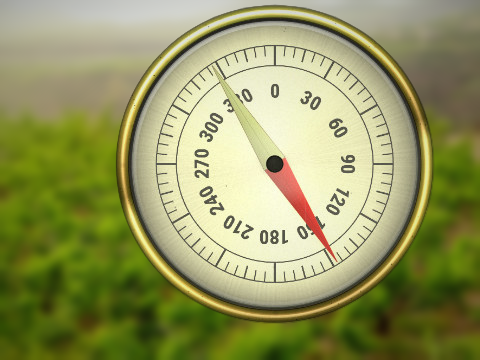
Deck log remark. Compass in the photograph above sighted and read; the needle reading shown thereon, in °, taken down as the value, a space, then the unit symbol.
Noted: 147.5 °
